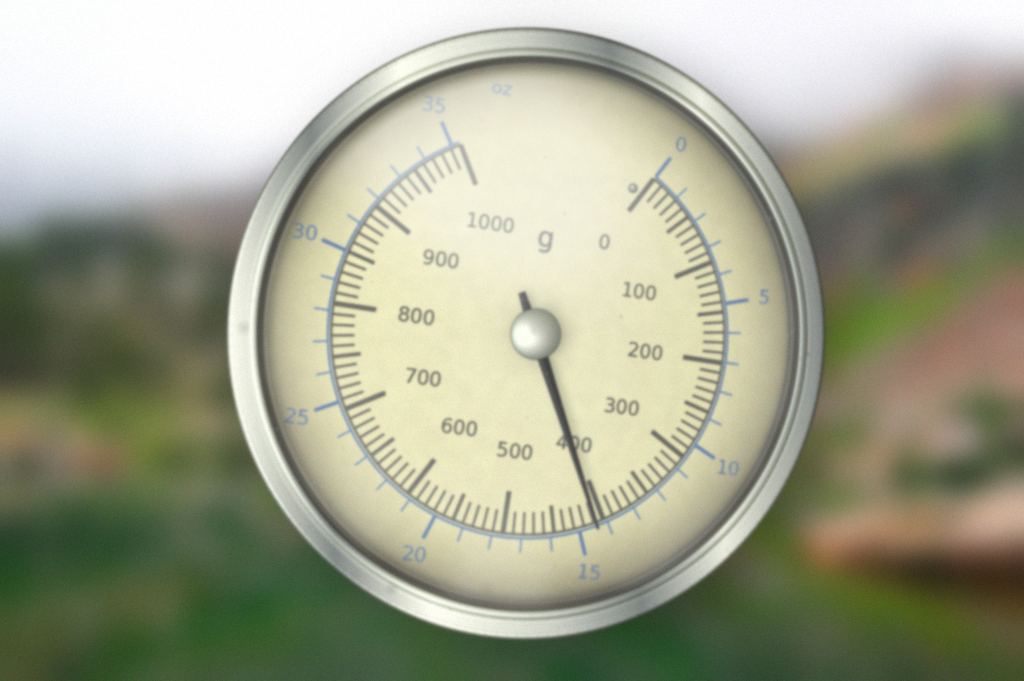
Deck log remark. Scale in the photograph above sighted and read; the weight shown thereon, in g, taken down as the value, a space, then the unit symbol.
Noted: 410 g
